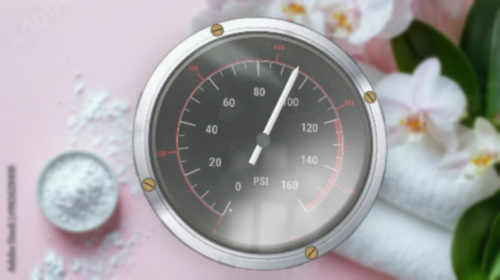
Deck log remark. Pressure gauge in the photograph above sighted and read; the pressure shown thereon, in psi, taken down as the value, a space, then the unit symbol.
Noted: 95 psi
